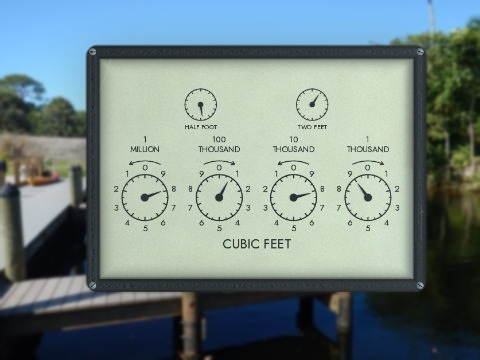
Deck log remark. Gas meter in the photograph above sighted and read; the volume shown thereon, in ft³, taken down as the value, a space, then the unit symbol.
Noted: 807900 ft³
